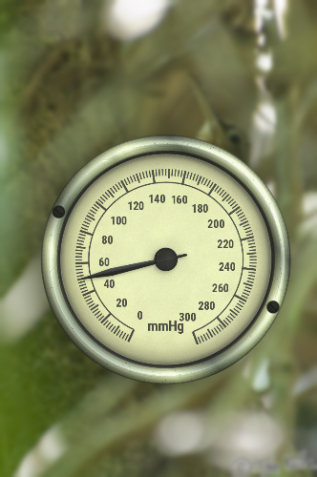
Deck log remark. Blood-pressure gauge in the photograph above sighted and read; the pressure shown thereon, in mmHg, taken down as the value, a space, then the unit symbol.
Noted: 50 mmHg
